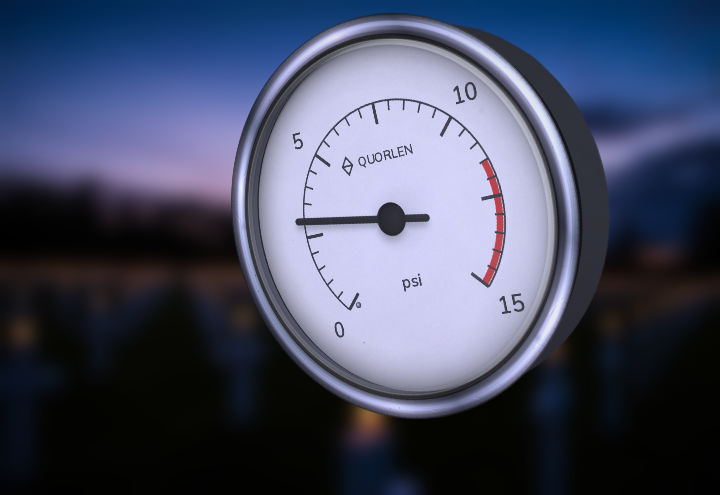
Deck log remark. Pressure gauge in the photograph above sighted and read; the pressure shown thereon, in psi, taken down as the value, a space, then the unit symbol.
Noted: 3 psi
